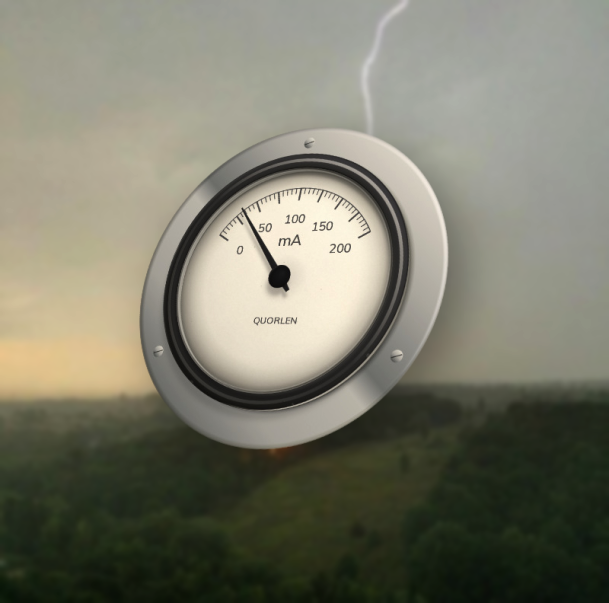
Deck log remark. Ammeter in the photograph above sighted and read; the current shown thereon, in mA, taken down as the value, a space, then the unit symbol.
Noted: 35 mA
